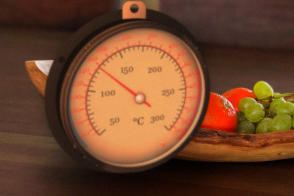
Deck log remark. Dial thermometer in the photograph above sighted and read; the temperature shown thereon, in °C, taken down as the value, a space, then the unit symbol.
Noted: 125 °C
